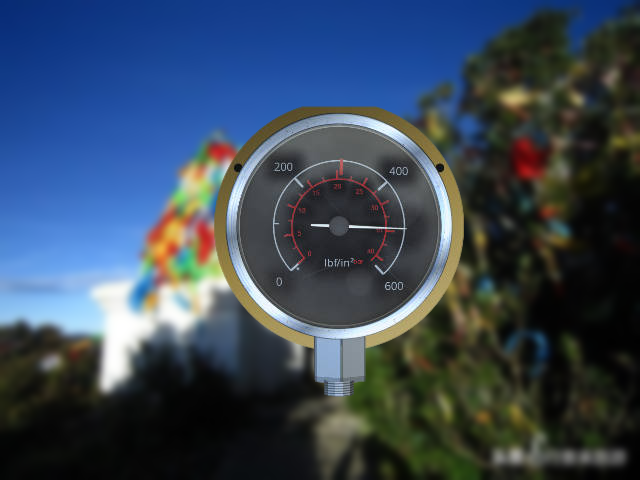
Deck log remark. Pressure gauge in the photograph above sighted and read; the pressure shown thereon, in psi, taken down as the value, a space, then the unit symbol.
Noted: 500 psi
